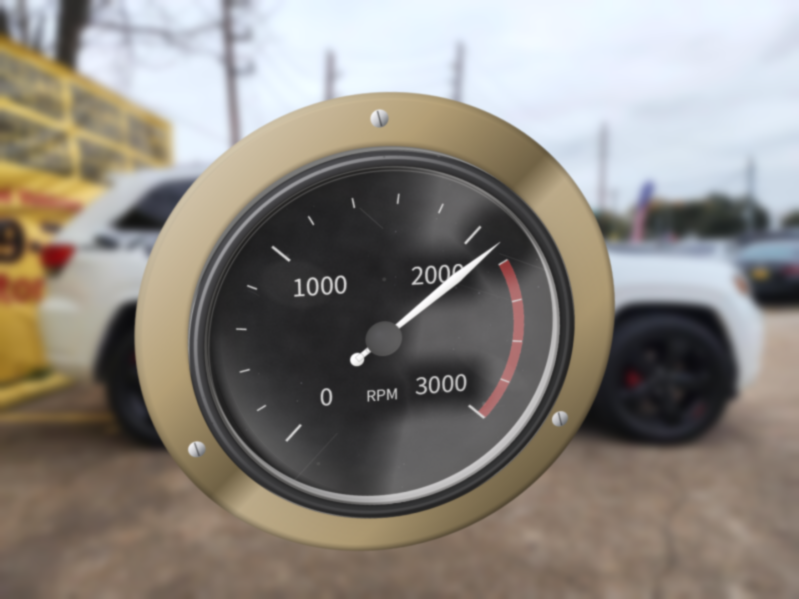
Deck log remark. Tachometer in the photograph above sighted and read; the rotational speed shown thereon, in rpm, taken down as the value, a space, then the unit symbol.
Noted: 2100 rpm
